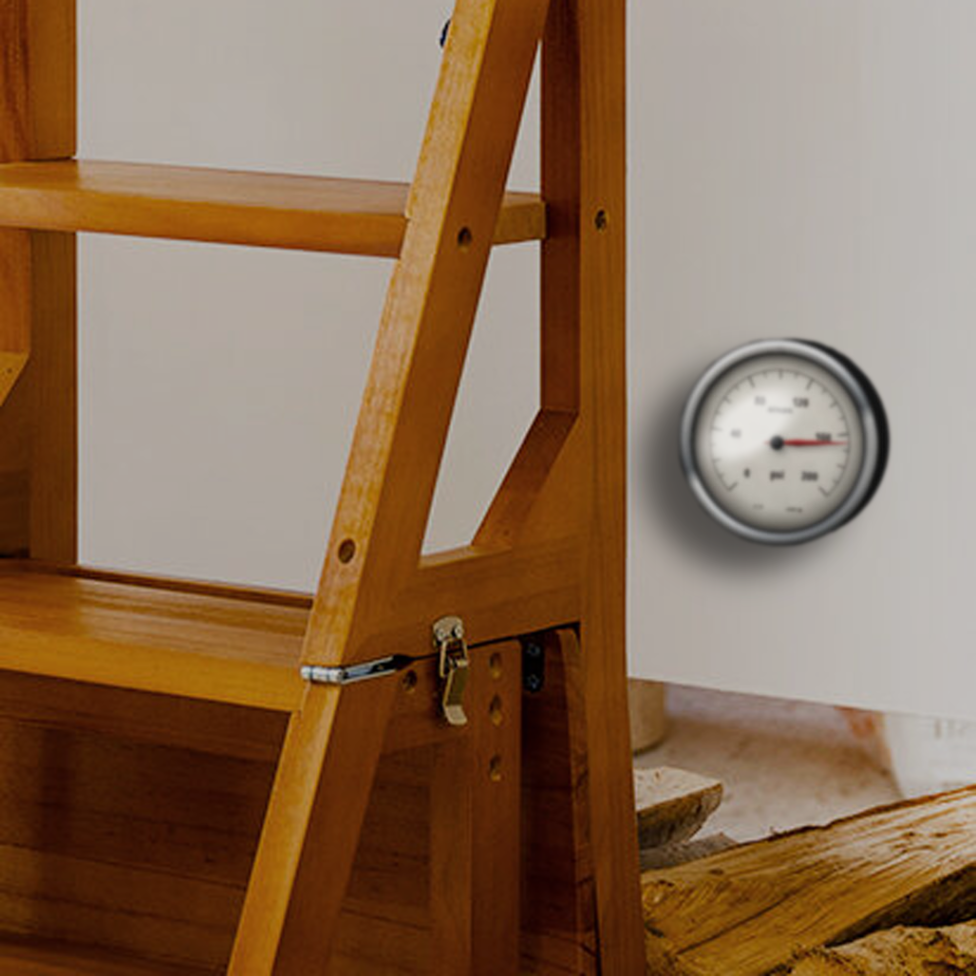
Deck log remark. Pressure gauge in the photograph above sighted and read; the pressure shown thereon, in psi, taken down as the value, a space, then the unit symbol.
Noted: 165 psi
